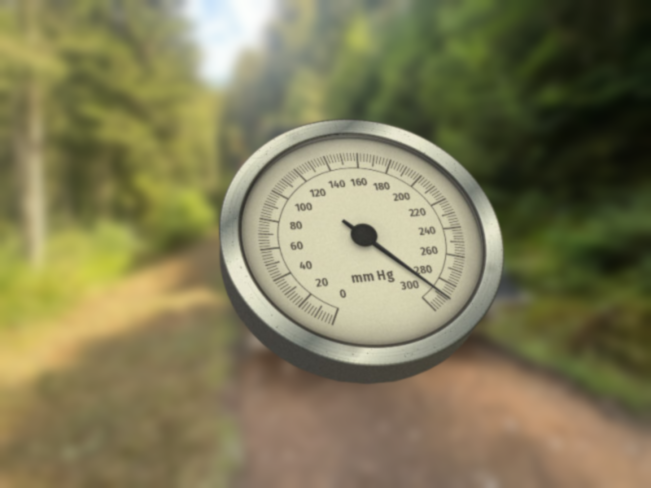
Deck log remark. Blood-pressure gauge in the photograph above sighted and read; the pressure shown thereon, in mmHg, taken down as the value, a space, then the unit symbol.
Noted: 290 mmHg
